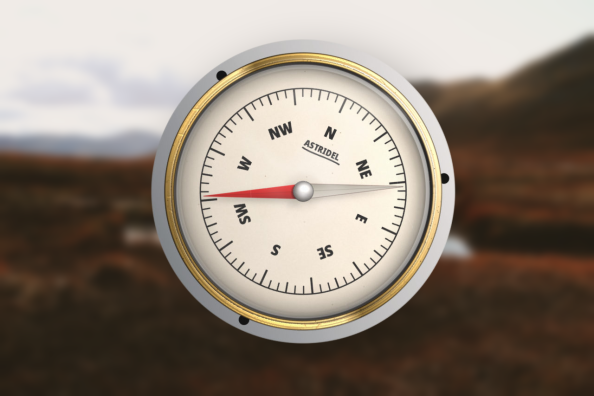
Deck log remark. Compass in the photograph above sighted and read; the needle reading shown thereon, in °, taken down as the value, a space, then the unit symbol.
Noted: 242.5 °
